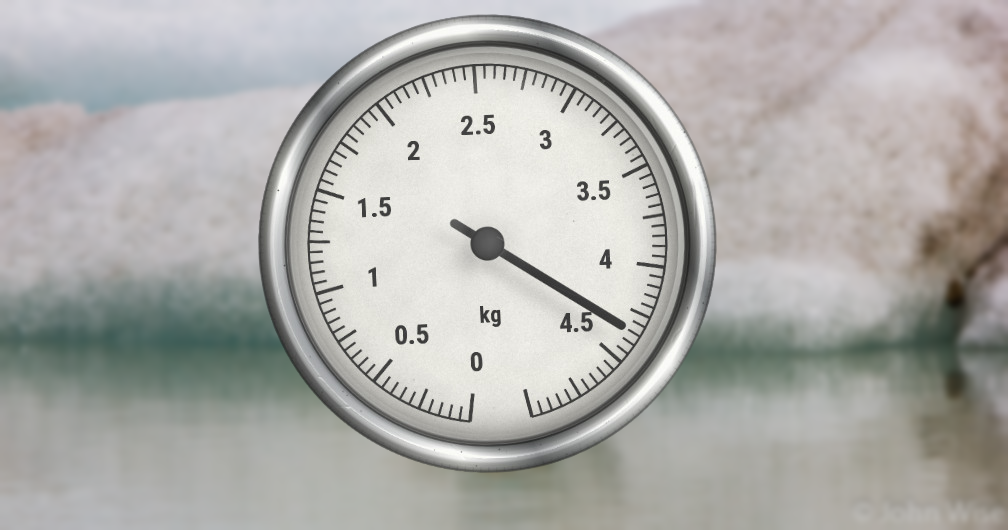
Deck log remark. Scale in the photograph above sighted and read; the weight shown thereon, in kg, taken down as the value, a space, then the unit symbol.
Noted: 4.35 kg
